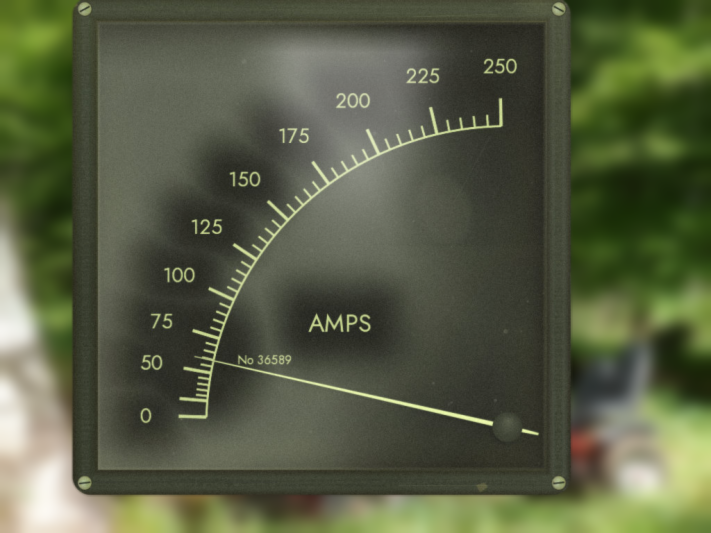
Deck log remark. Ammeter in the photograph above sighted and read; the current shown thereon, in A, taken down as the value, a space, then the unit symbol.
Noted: 60 A
